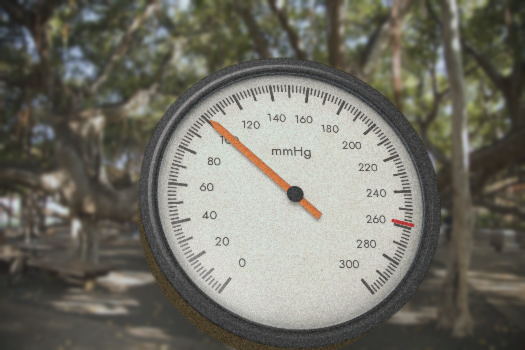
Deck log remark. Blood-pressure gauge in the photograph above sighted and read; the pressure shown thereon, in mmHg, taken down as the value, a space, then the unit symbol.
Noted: 100 mmHg
